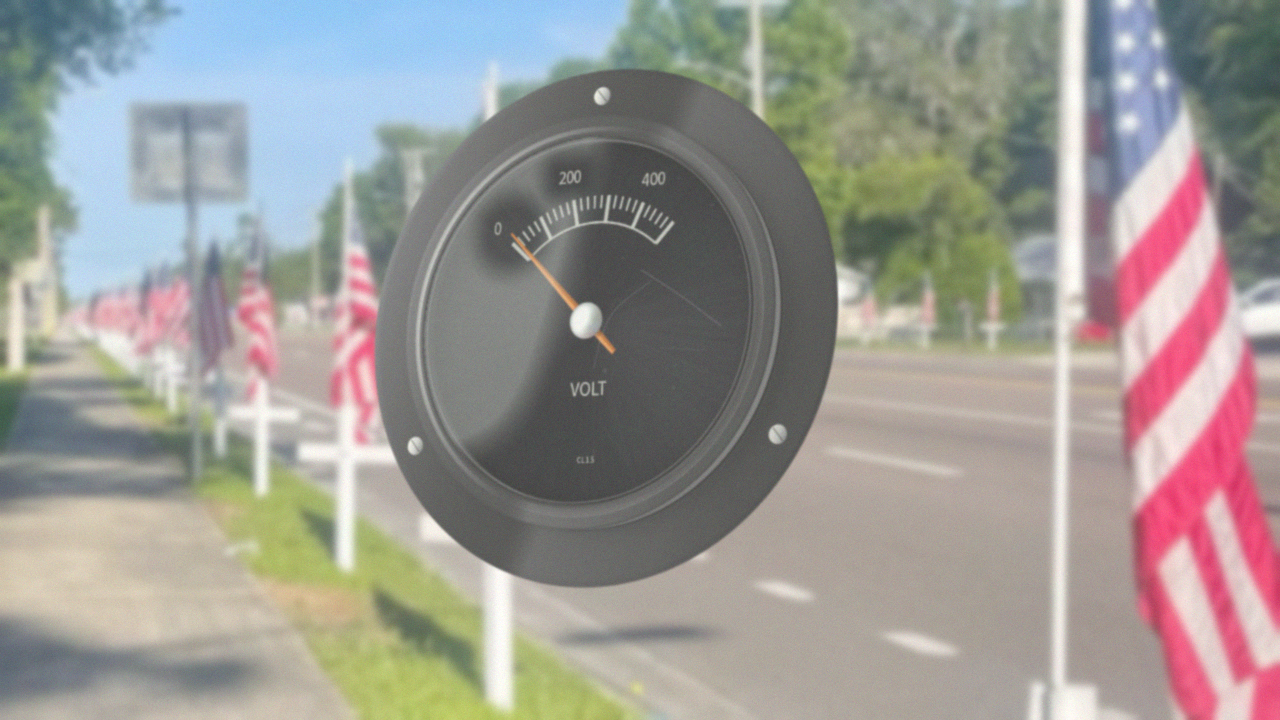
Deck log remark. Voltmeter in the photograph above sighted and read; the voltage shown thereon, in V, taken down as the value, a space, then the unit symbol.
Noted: 20 V
